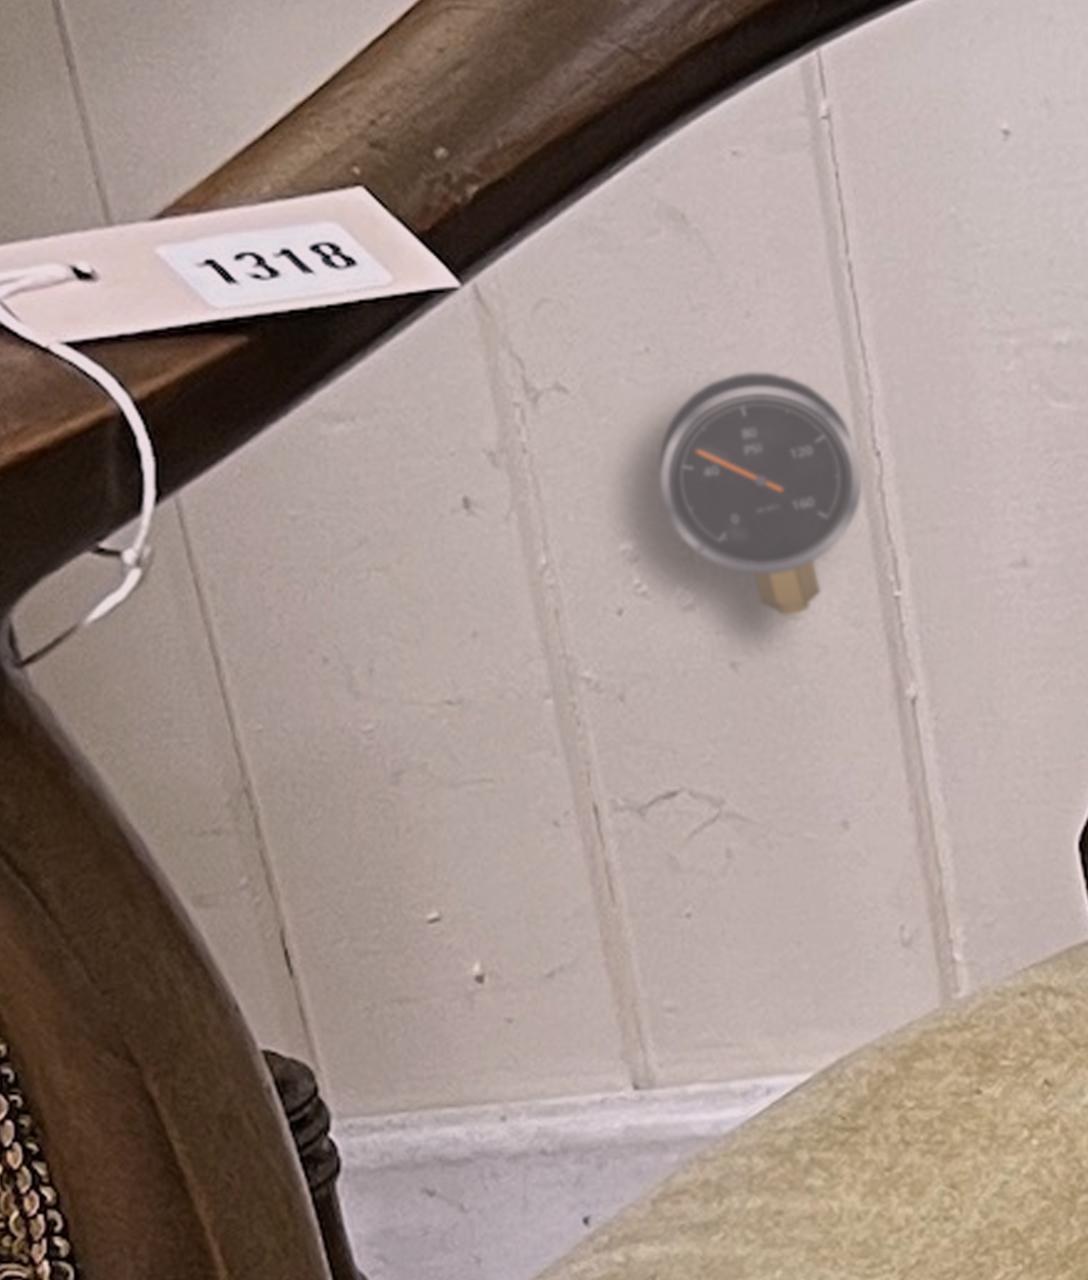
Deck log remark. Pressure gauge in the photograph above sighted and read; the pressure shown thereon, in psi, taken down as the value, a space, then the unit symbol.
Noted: 50 psi
